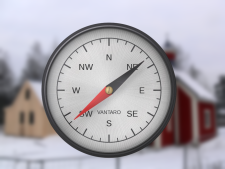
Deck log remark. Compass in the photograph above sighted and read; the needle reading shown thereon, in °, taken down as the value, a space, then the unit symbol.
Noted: 230 °
